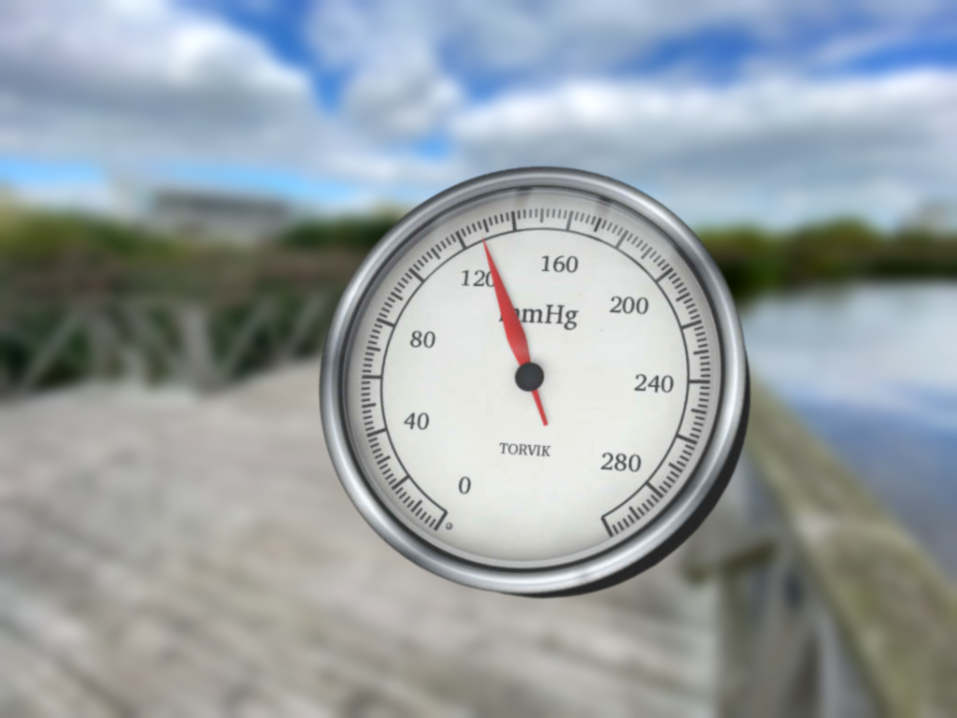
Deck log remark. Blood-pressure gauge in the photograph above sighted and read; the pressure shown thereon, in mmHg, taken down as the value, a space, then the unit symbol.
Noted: 128 mmHg
